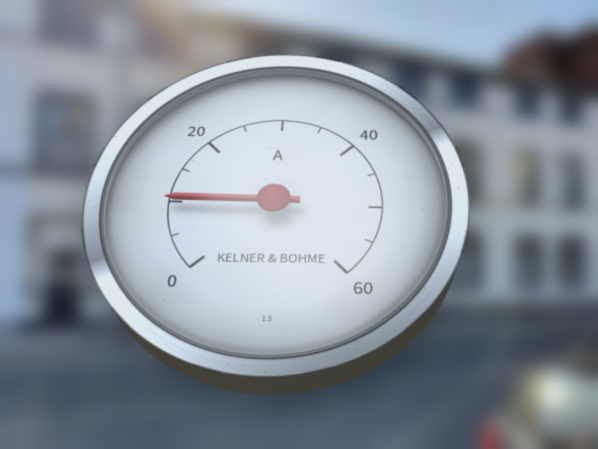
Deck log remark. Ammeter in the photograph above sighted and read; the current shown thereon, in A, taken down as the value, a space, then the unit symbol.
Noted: 10 A
